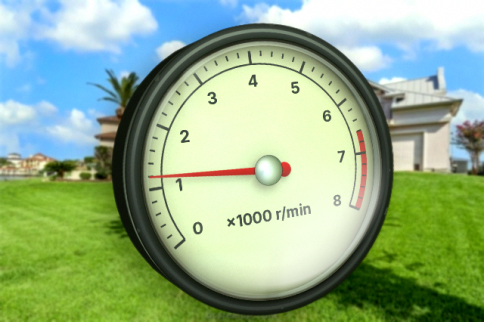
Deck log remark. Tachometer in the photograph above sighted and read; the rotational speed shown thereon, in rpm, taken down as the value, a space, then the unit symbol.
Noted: 1200 rpm
